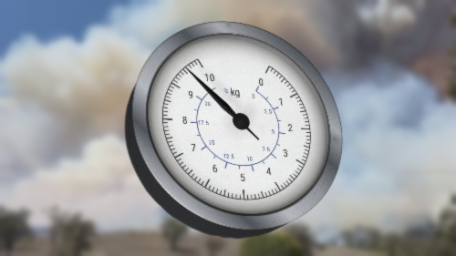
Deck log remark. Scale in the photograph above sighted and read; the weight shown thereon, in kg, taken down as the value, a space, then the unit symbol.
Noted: 9.5 kg
